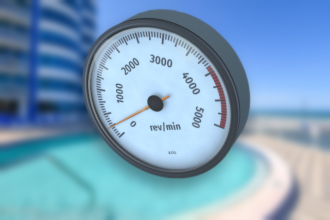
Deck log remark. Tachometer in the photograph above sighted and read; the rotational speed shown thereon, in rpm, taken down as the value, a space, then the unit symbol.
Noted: 250 rpm
